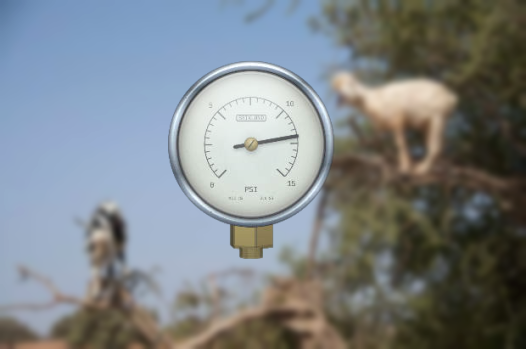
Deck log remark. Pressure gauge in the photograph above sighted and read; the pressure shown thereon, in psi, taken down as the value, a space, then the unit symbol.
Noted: 12 psi
